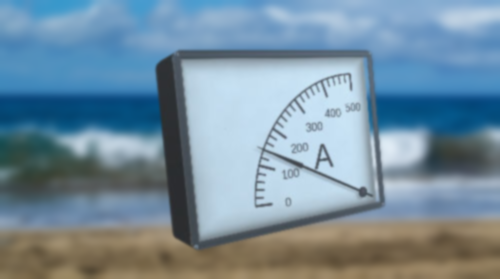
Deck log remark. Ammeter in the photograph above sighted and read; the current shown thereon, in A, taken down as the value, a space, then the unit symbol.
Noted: 140 A
